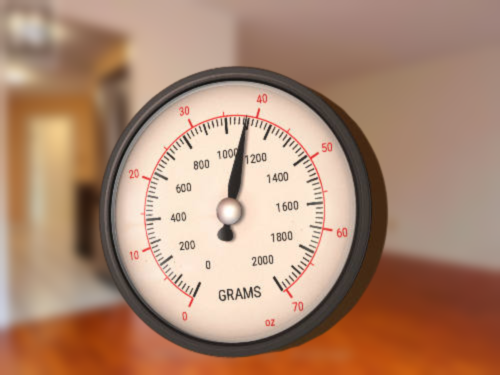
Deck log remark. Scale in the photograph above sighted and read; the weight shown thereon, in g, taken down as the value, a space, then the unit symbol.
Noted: 1100 g
